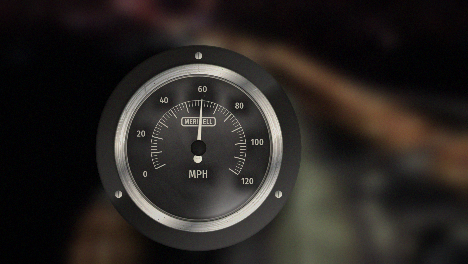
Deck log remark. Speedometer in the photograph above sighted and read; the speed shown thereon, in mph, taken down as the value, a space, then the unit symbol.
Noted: 60 mph
